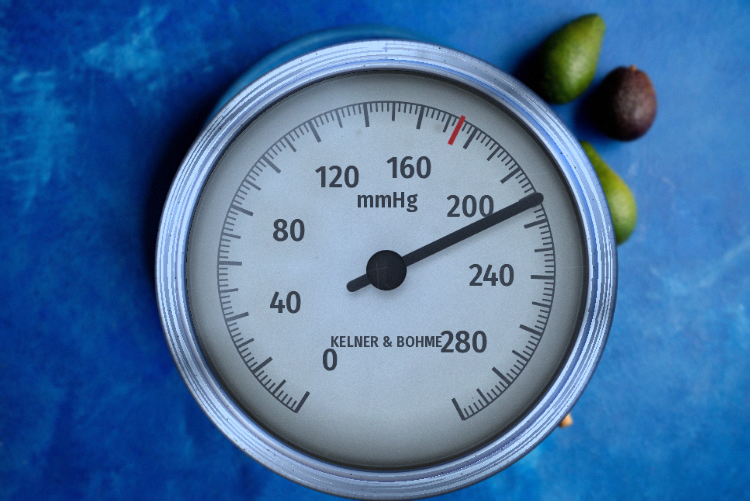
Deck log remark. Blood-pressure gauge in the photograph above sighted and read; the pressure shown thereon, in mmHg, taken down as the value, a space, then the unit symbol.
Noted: 212 mmHg
